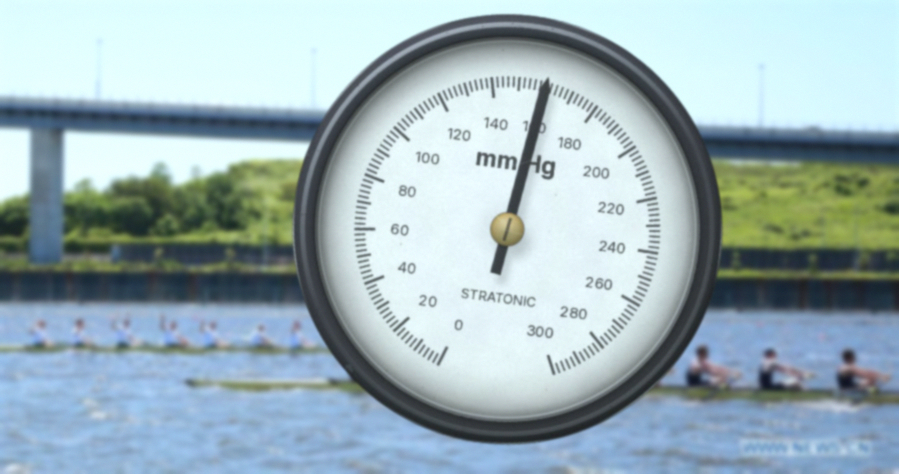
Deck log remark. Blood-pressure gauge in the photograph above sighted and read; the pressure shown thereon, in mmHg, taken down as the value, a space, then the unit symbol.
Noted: 160 mmHg
